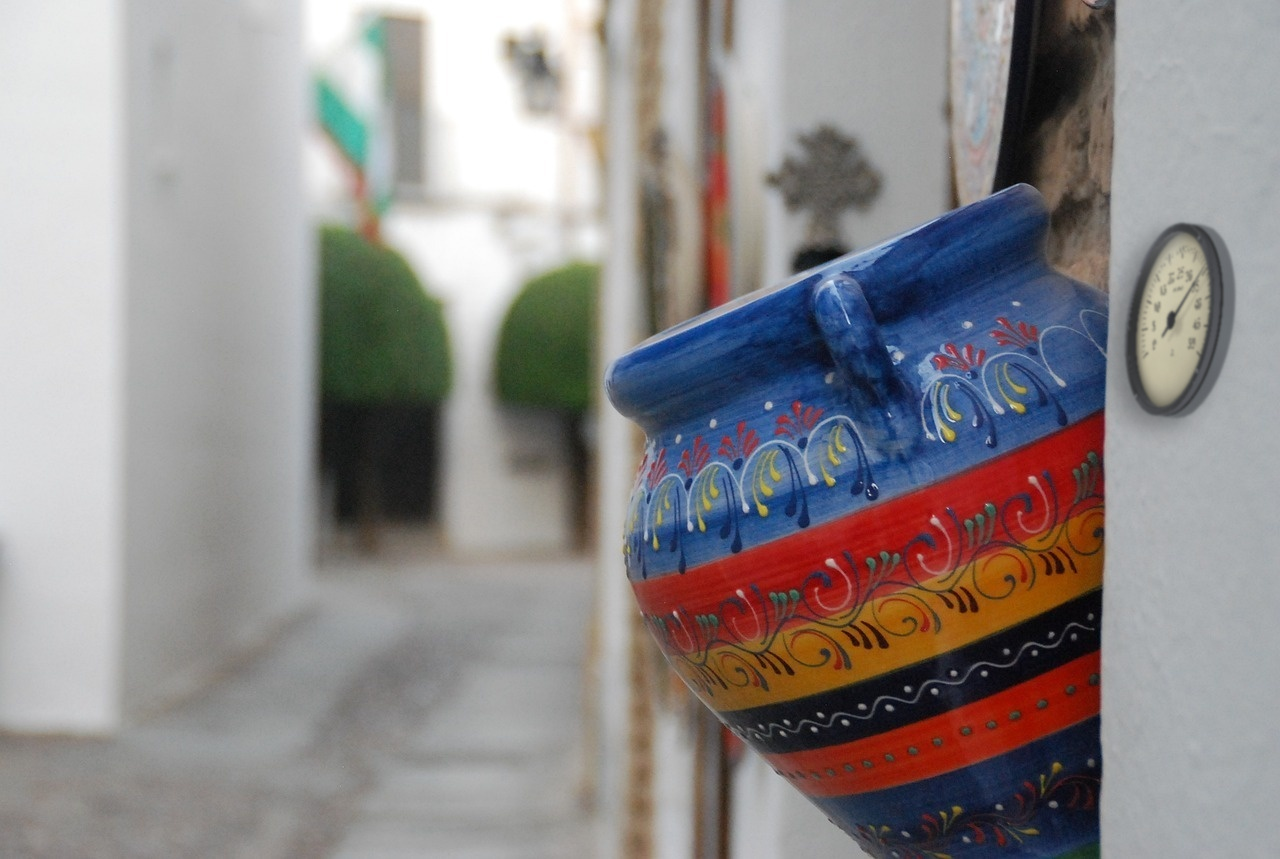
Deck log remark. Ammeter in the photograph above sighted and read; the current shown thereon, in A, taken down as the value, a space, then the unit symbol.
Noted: 35 A
